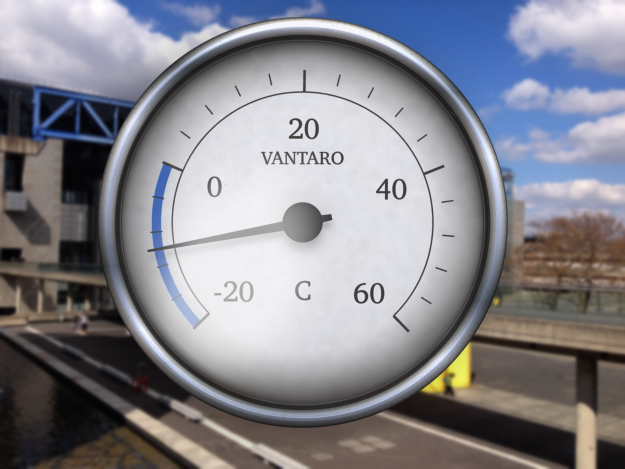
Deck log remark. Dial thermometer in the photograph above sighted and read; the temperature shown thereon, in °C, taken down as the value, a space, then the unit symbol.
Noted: -10 °C
